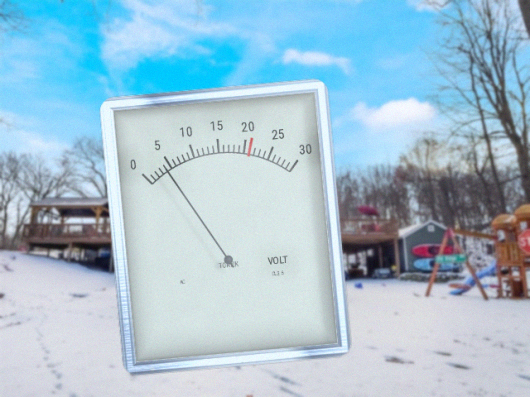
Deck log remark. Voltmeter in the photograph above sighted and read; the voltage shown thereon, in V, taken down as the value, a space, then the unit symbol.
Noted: 4 V
